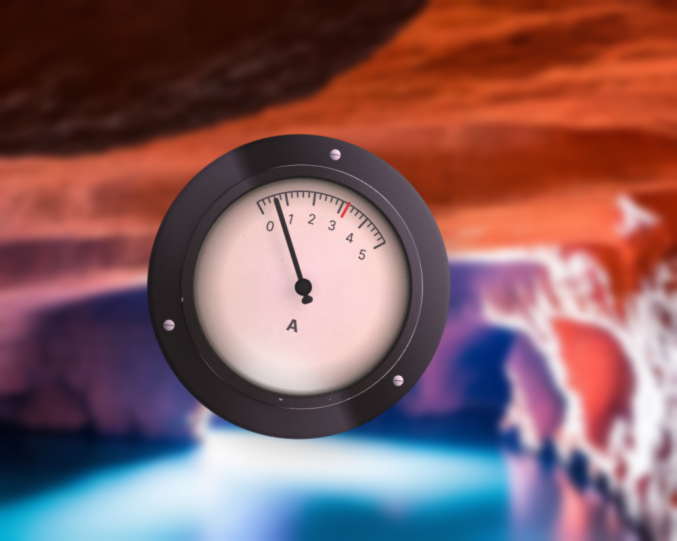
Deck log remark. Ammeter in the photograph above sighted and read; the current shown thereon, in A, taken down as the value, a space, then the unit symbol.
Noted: 0.6 A
